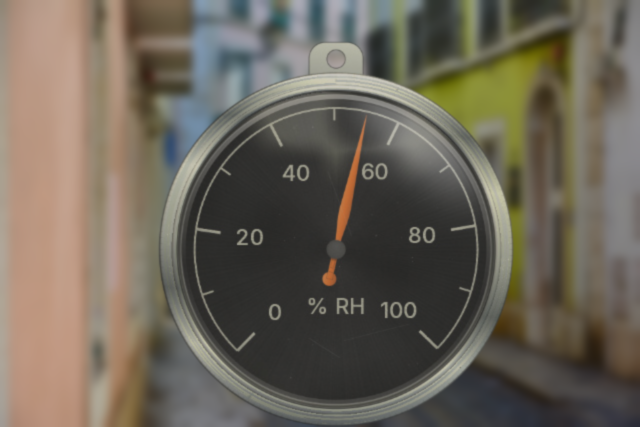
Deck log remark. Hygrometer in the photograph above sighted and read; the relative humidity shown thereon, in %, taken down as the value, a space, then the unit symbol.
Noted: 55 %
